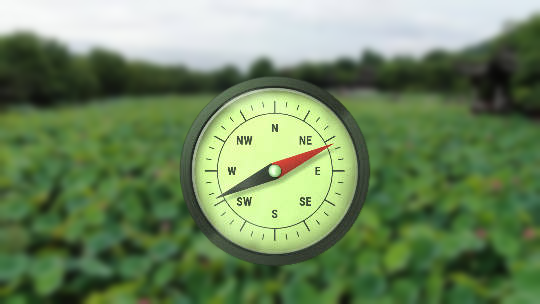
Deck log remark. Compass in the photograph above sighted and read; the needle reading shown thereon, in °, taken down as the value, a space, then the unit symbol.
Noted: 65 °
